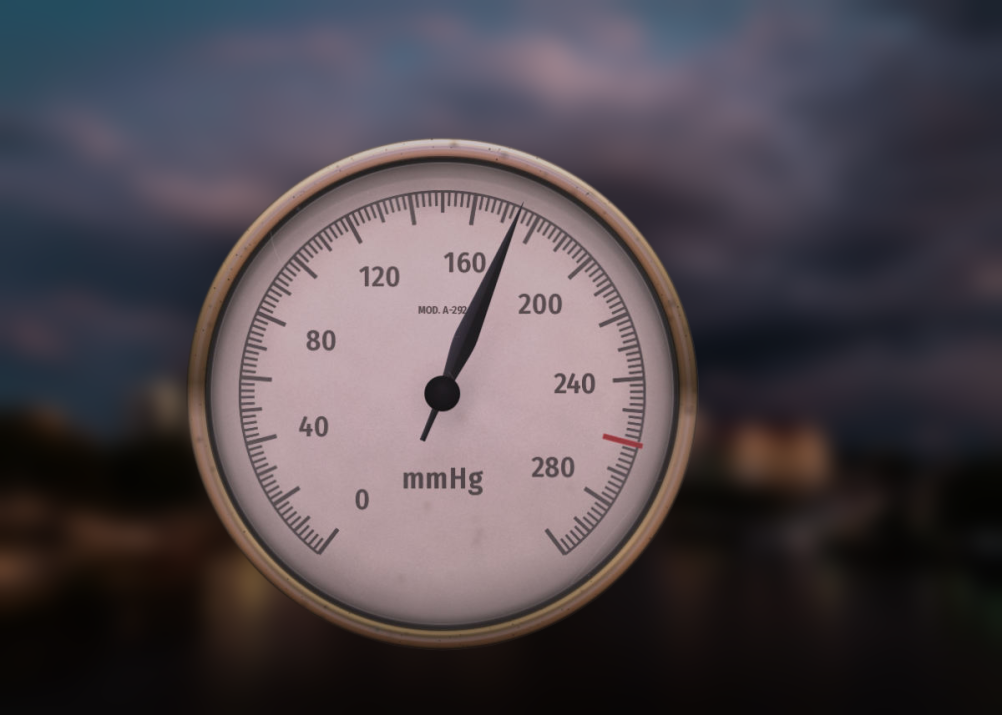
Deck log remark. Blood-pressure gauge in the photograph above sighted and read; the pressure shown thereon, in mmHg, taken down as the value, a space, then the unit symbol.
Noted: 174 mmHg
